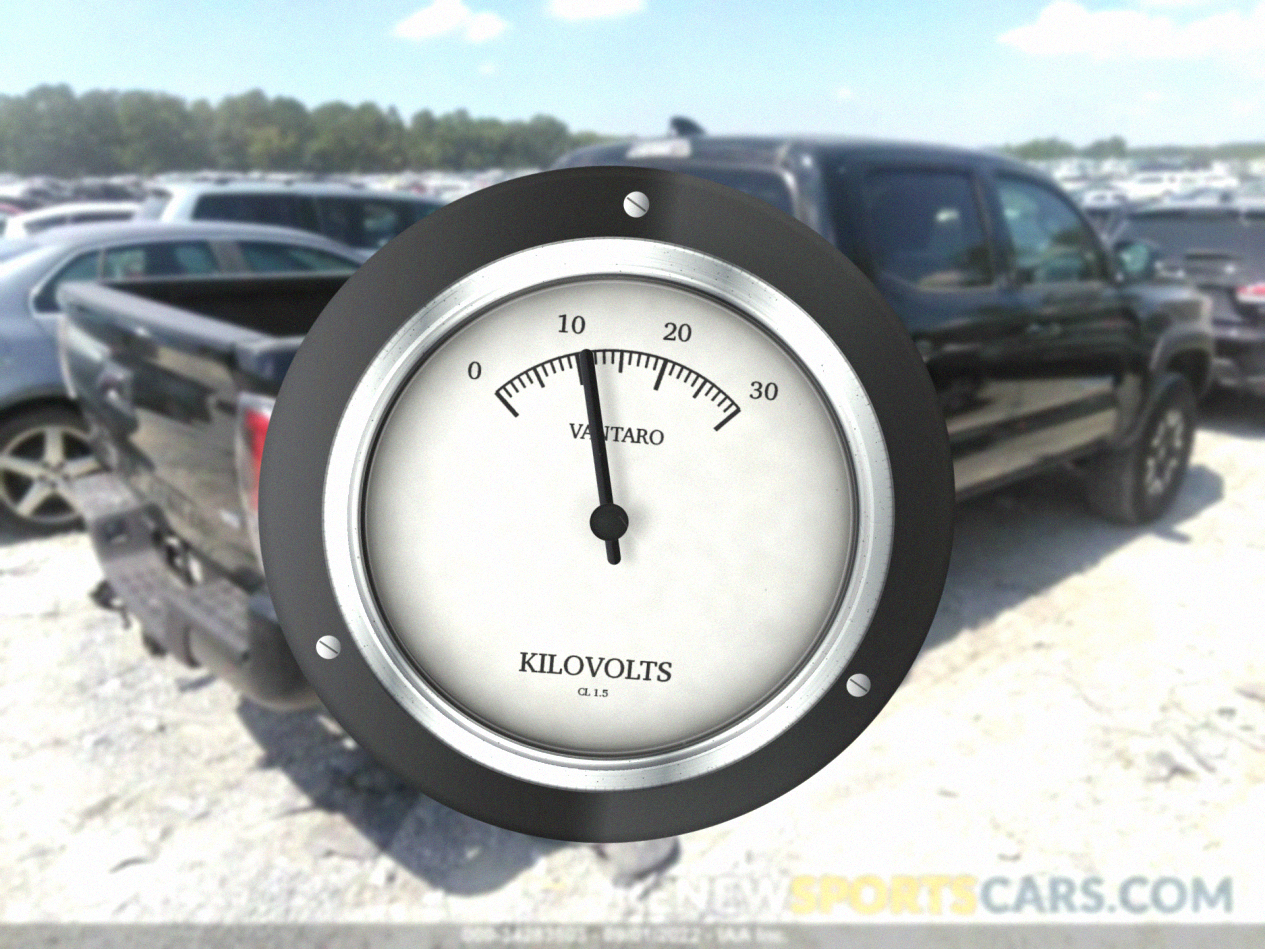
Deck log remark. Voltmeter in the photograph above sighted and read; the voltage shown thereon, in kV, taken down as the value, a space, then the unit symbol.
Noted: 11 kV
